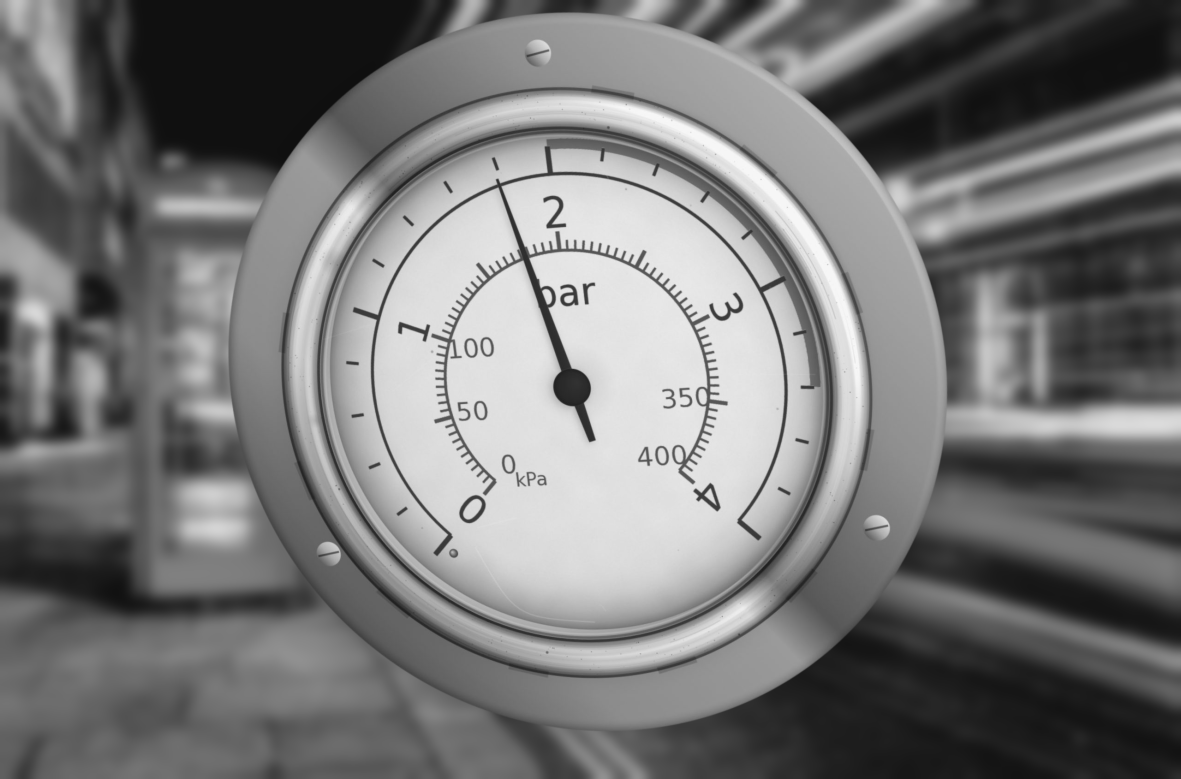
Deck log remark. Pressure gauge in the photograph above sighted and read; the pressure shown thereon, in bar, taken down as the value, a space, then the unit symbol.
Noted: 1.8 bar
